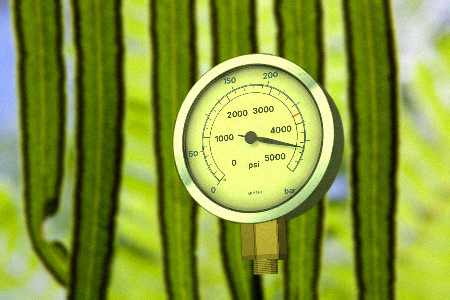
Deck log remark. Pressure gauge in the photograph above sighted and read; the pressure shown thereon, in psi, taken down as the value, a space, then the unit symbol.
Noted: 4500 psi
